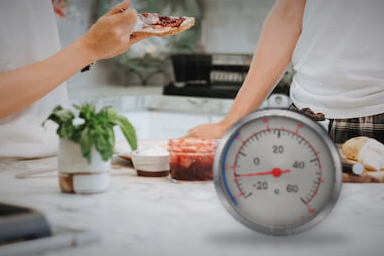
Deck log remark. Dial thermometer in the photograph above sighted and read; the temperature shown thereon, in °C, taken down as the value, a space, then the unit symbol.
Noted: -10 °C
